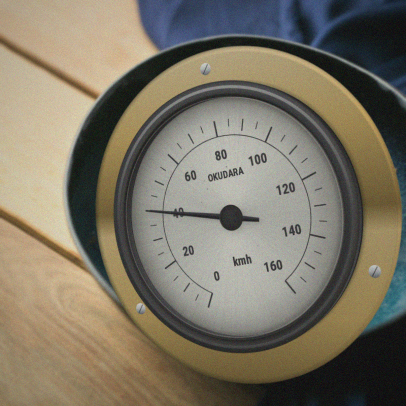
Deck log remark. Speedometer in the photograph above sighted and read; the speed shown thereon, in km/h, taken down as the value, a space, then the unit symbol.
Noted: 40 km/h
